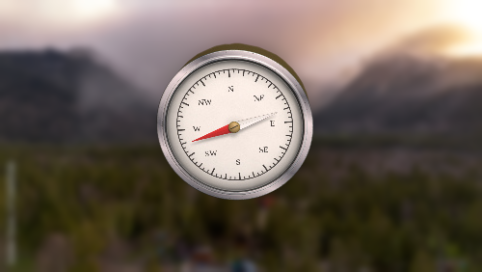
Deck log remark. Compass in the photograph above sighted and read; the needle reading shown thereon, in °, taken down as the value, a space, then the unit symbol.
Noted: 255 °
